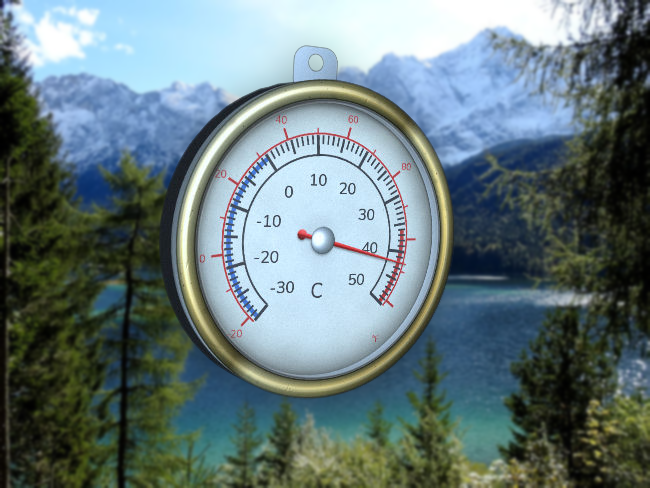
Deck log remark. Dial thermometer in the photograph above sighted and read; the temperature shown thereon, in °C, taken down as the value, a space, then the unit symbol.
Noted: 42 °C
